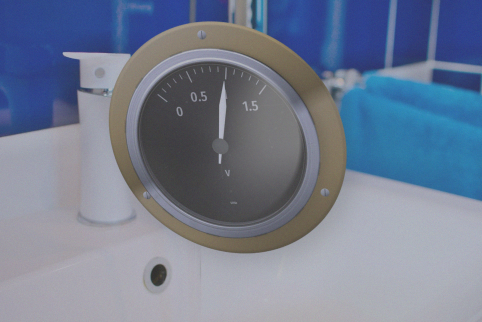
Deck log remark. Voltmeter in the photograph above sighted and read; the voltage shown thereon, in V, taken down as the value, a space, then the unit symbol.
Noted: 1 V
